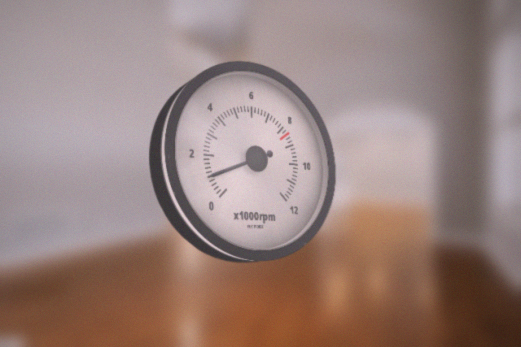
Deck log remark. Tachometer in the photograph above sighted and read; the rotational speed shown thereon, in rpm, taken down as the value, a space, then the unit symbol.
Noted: 1000 rpm
